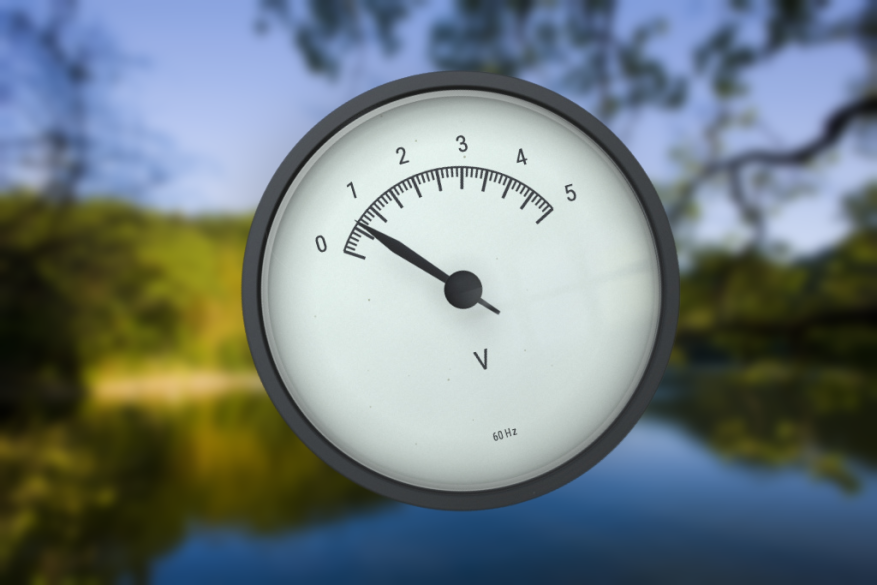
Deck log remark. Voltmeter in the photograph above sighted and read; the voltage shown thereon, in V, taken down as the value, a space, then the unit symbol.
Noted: 0.6 V
